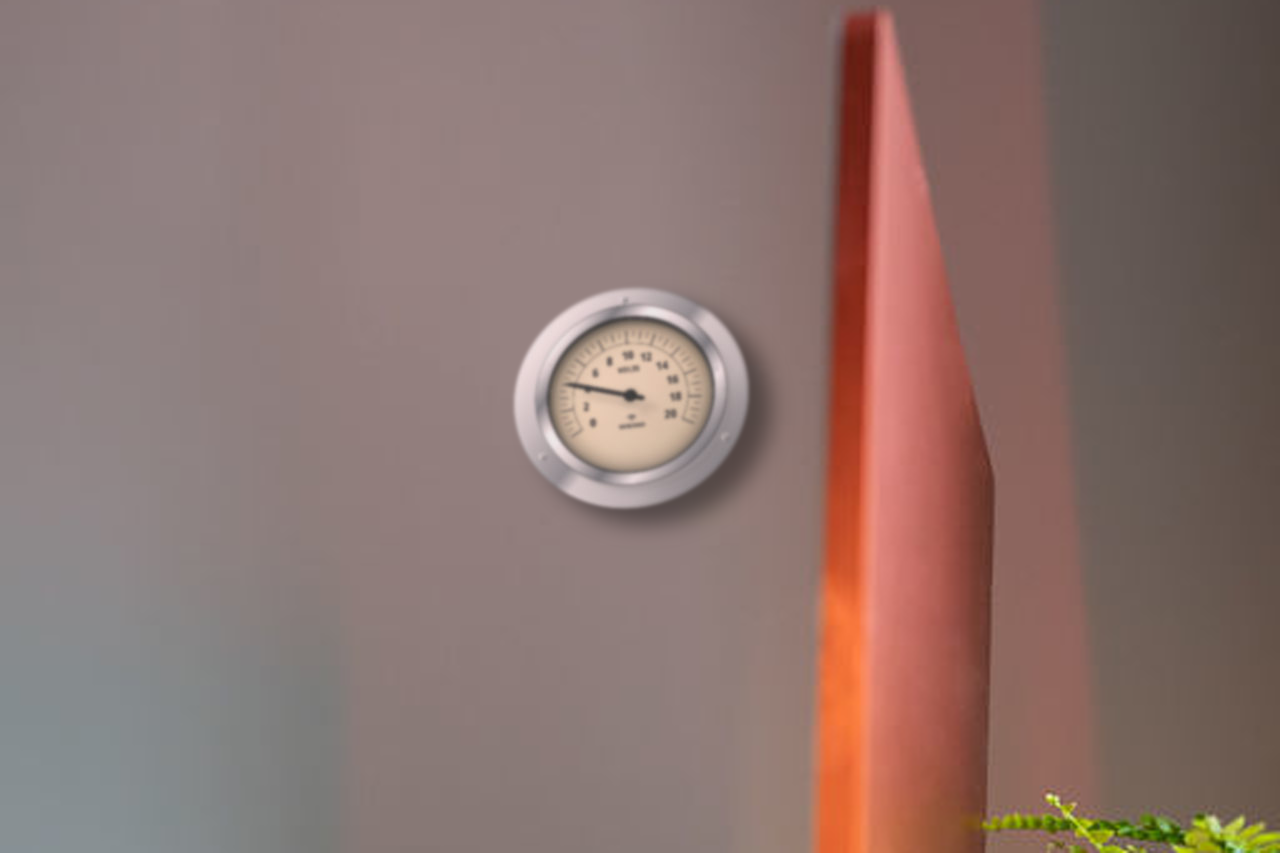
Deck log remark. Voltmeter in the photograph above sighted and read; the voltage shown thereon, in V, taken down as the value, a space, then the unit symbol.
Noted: 4 V
